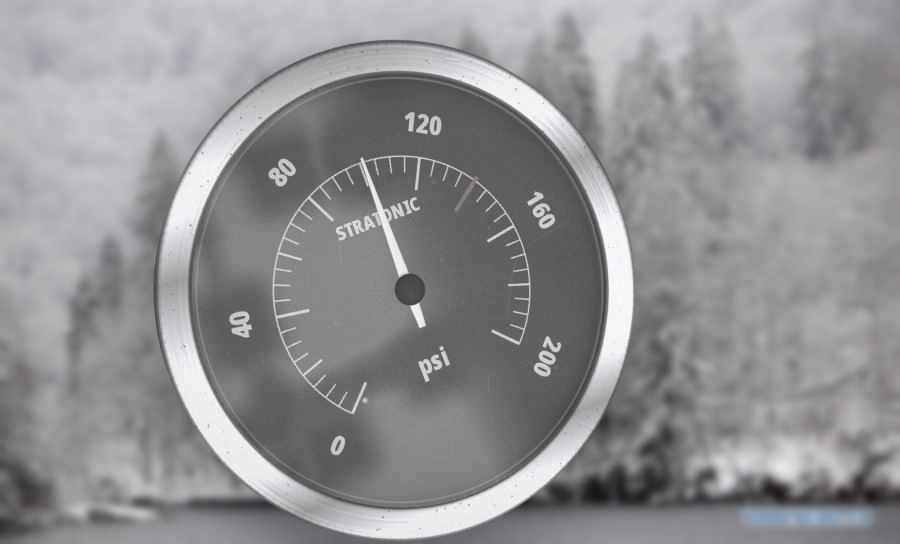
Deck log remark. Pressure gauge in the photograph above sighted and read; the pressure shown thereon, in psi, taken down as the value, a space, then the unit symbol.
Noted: 100 psi
